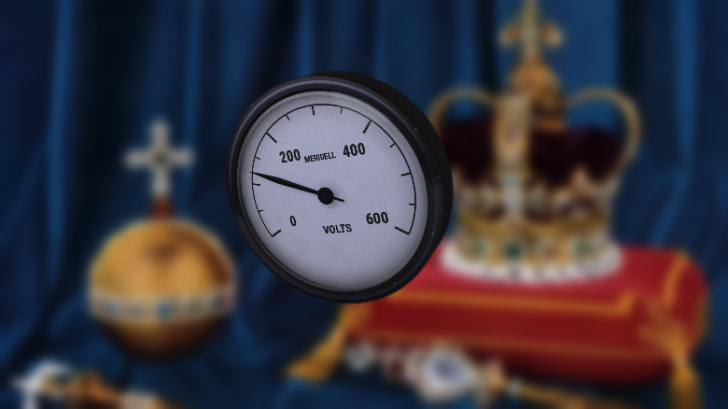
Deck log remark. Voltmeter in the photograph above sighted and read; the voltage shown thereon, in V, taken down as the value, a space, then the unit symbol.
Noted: 125 V
